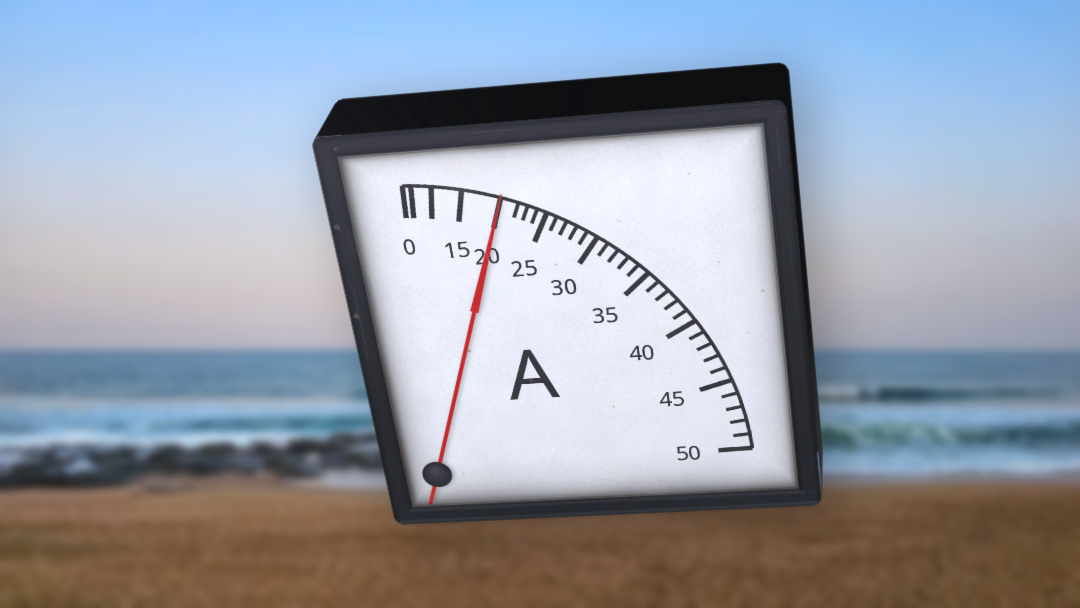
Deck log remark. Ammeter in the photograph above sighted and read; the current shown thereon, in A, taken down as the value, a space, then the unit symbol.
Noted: 20 A
